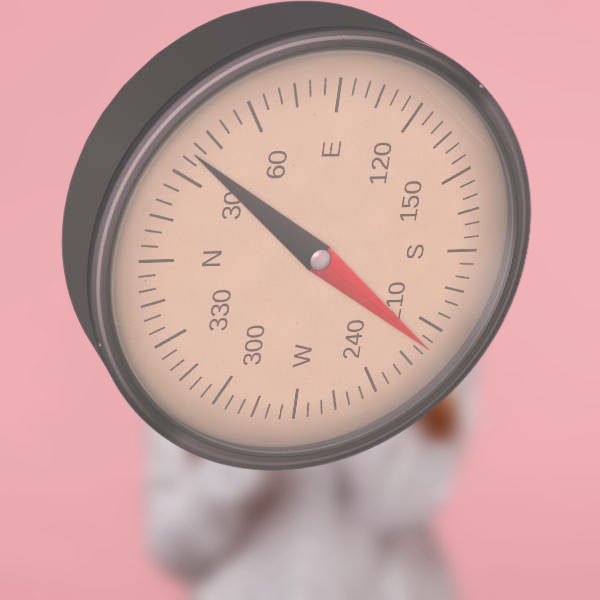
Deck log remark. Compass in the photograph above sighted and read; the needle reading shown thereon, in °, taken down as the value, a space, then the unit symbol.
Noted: 217.5 °
